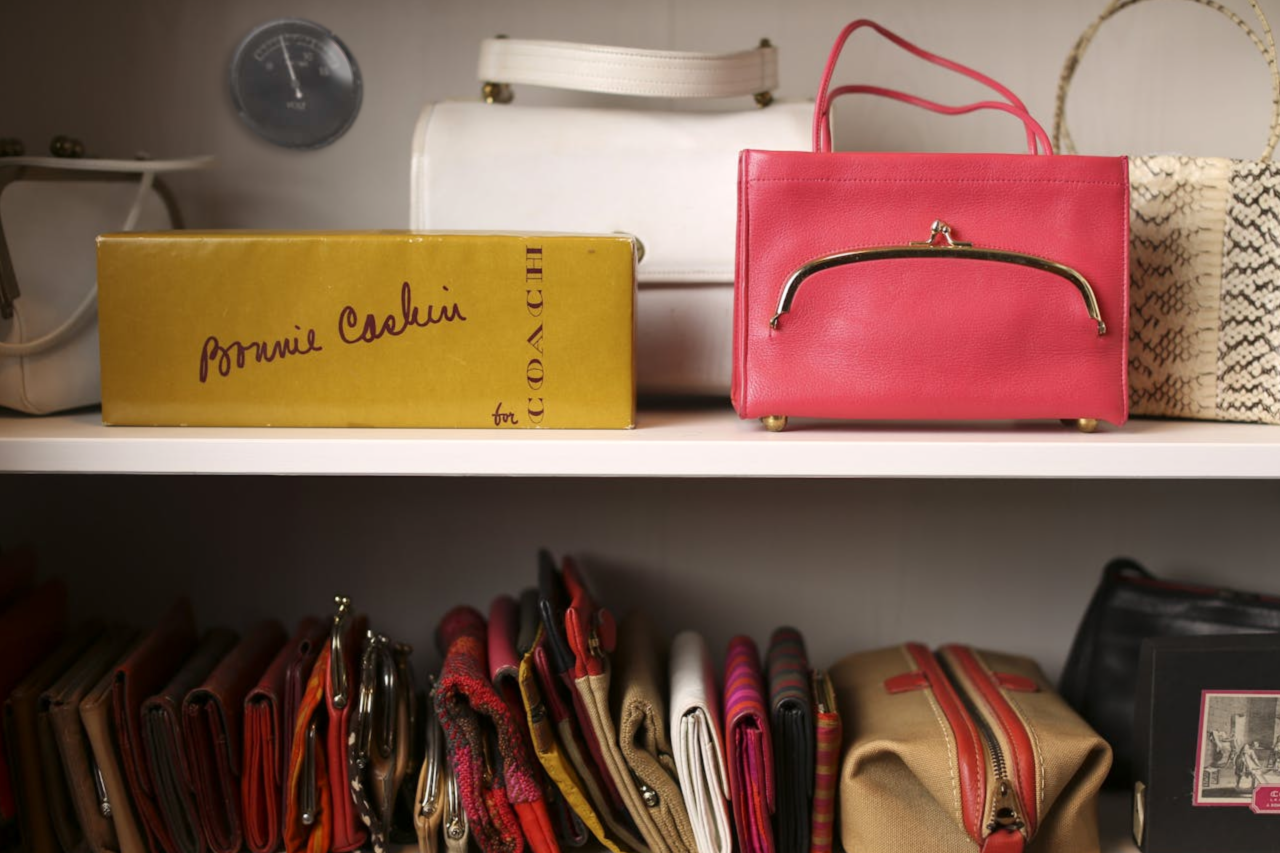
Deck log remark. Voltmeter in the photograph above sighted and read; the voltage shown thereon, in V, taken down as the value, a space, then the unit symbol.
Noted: 5 V
